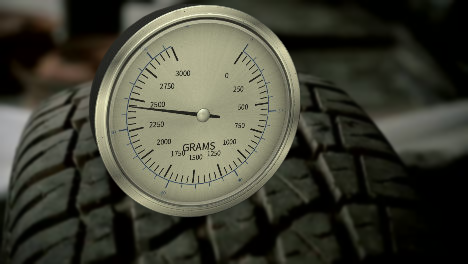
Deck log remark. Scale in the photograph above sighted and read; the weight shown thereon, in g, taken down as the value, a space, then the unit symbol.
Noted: 2450 g
